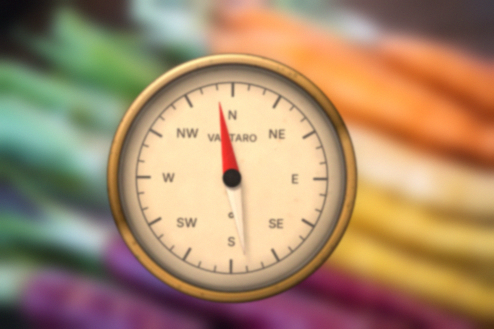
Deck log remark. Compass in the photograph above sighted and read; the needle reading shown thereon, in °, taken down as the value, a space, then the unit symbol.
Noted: 350 °
